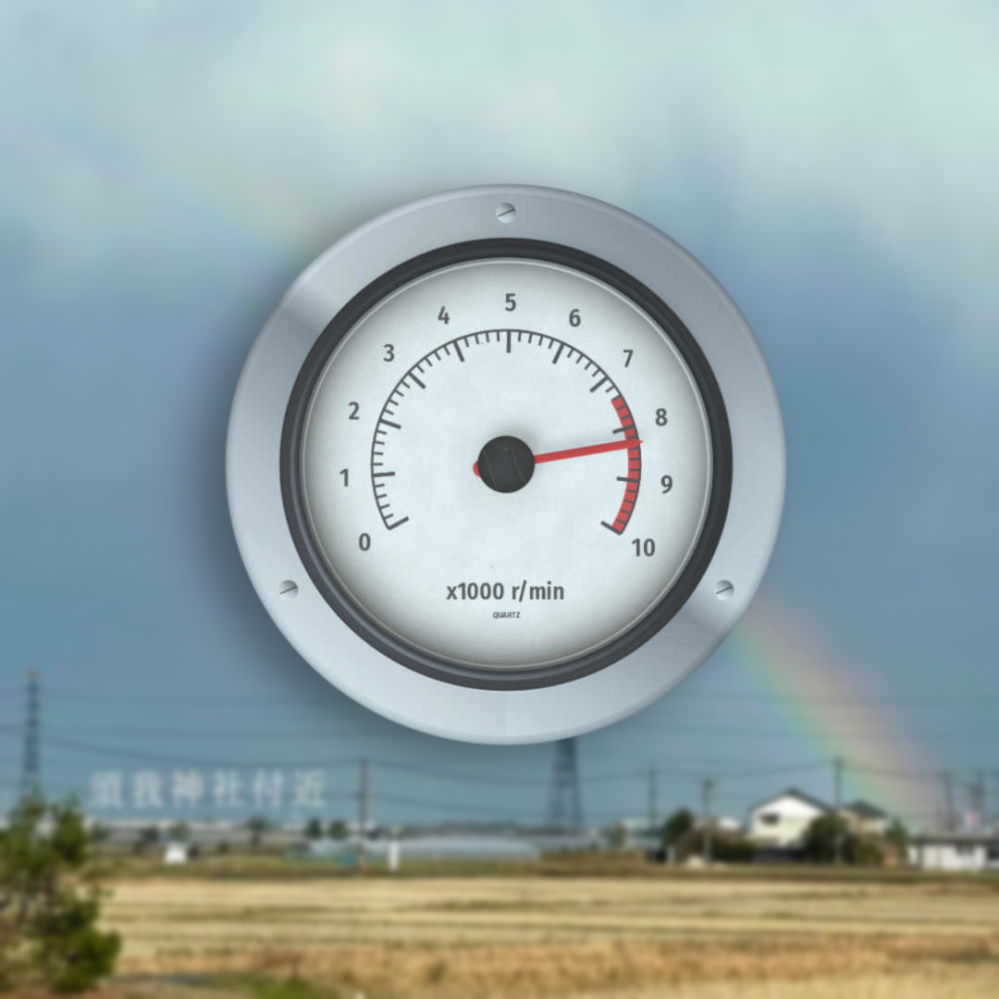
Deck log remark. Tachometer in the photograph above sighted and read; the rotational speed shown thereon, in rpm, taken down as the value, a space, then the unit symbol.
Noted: 8300 rpm
